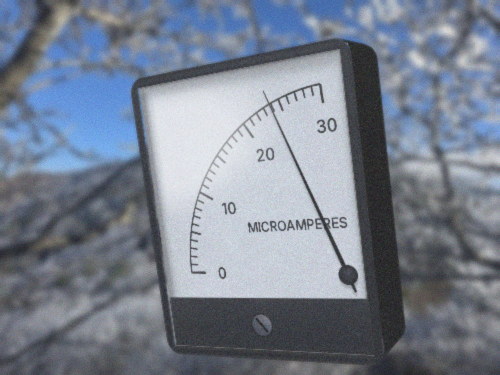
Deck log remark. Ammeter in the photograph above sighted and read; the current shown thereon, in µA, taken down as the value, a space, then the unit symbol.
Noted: 24 µA
